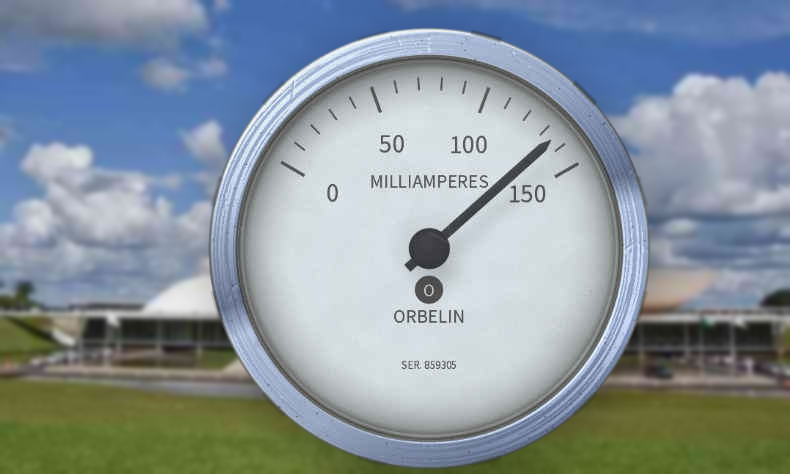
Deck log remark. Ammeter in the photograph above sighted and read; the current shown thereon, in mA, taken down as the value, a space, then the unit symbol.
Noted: 135 mA
